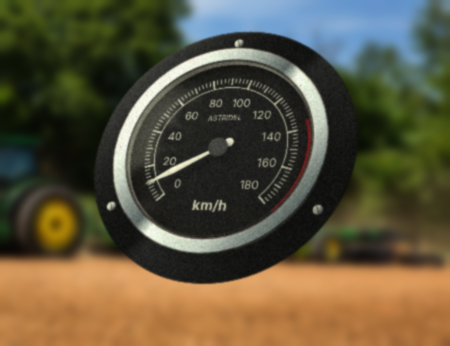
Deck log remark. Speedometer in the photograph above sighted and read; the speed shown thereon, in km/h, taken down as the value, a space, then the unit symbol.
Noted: 10 km/h
